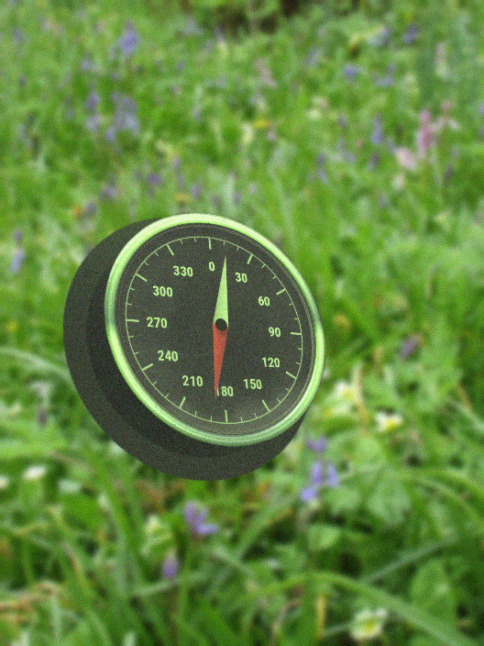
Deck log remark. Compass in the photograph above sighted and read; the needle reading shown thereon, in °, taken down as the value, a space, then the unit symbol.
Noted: 190 °
